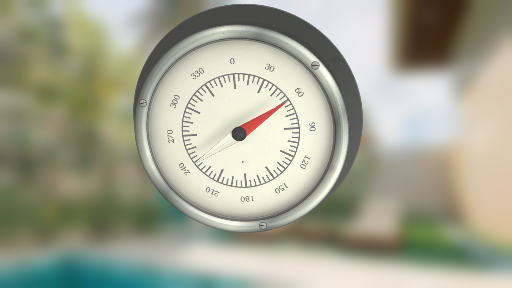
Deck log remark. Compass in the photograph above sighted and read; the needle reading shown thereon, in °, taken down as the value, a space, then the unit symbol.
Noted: 60 °
